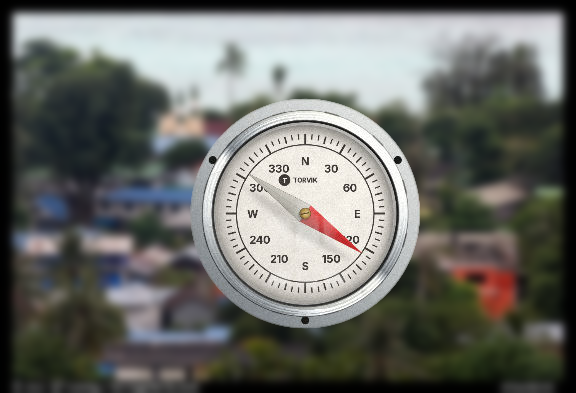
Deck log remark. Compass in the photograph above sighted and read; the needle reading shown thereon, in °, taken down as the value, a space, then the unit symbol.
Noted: 125 °
